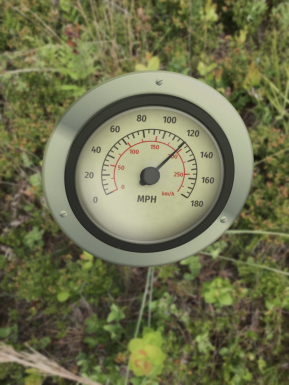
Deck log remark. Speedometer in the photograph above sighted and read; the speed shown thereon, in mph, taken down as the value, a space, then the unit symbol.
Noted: 120 mph
